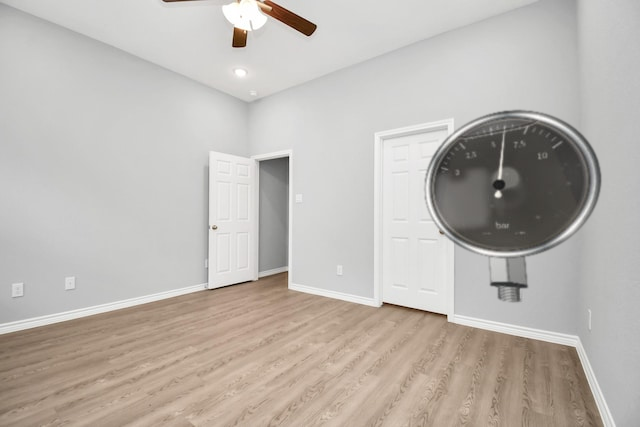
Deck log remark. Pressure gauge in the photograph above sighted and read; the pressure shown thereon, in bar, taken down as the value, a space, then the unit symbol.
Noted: 6 bar
